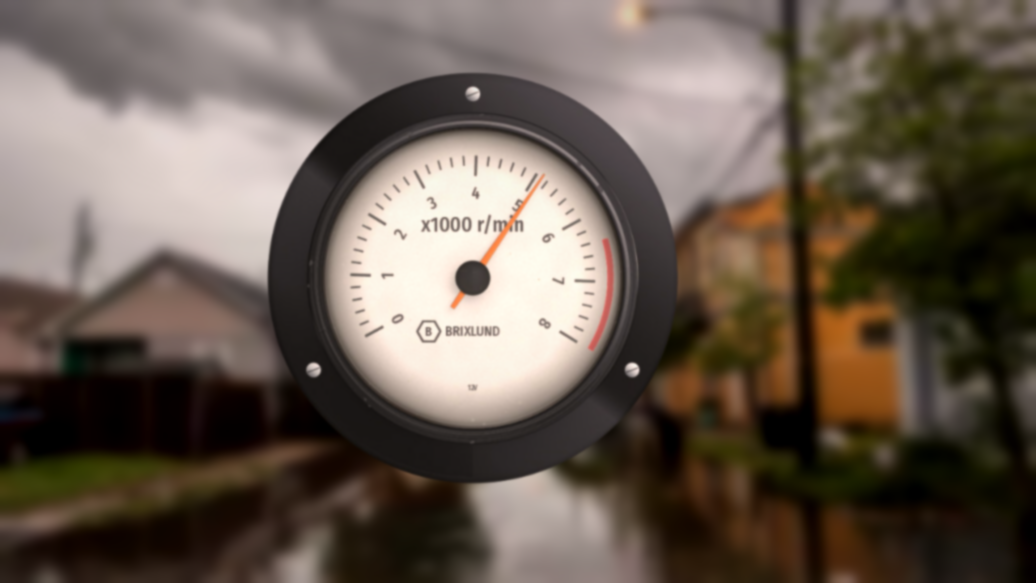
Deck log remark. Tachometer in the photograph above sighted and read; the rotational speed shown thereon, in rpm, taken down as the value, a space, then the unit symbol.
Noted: 5100 rpm
